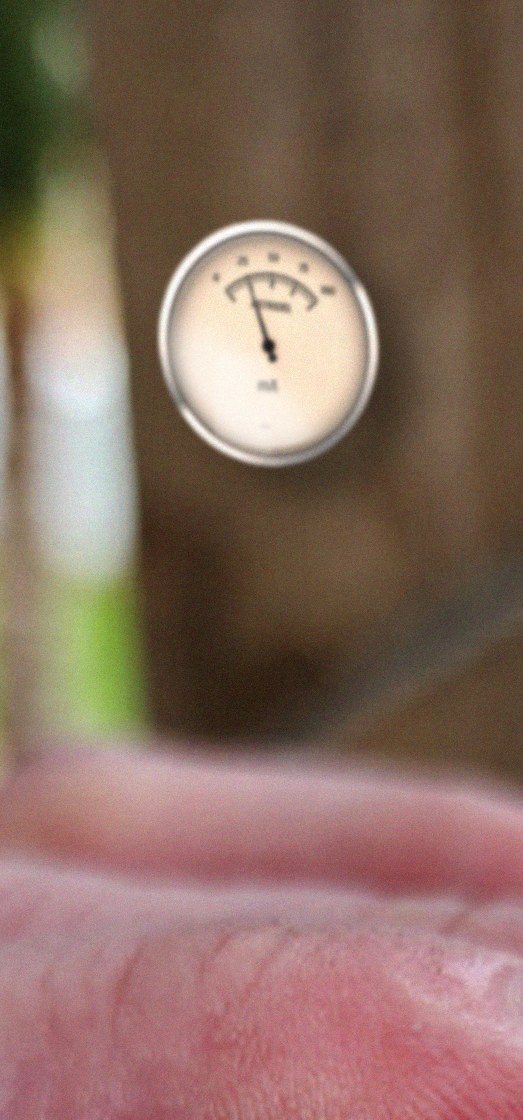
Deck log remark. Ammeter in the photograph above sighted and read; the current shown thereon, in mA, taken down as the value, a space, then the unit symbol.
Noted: 25 mA
